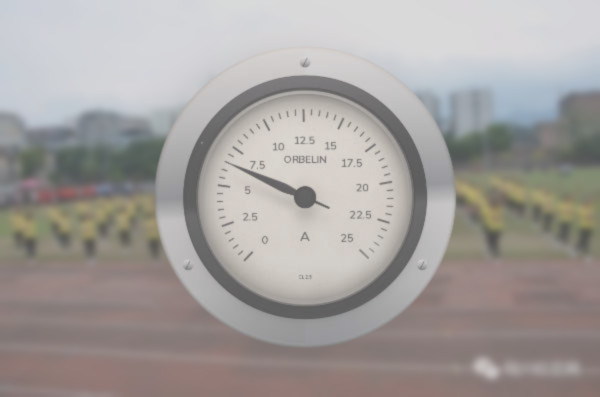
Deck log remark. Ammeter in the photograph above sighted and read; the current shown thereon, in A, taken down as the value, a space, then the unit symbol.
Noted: 6.5 A
